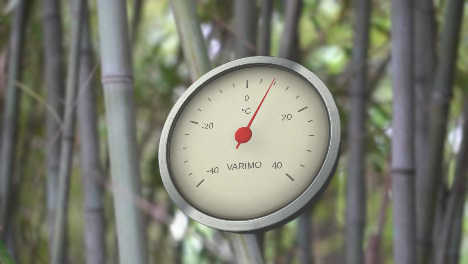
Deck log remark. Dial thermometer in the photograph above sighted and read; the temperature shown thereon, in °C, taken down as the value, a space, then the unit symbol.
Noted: 8 °C
